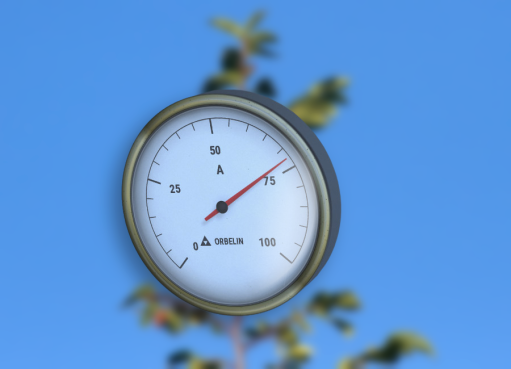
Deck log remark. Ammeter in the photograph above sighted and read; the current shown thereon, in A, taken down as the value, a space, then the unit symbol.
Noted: 72.5 A
